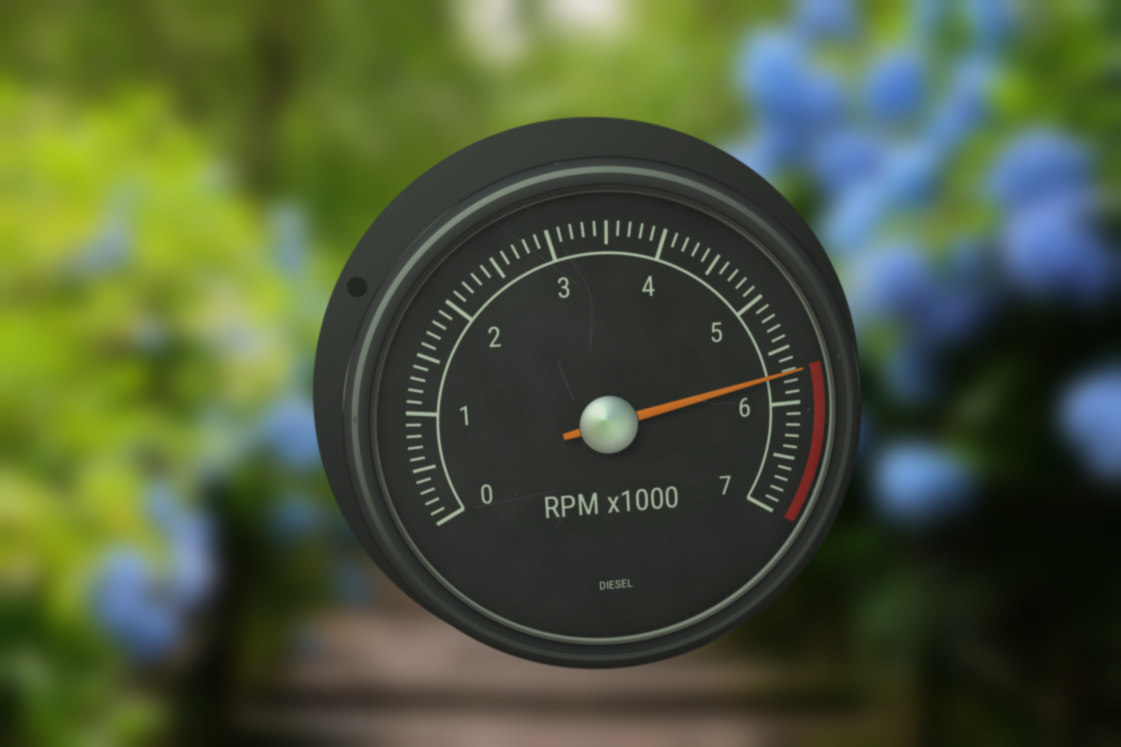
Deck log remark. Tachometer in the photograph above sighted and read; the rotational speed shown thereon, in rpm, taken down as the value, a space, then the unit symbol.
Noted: 5700 rpm
